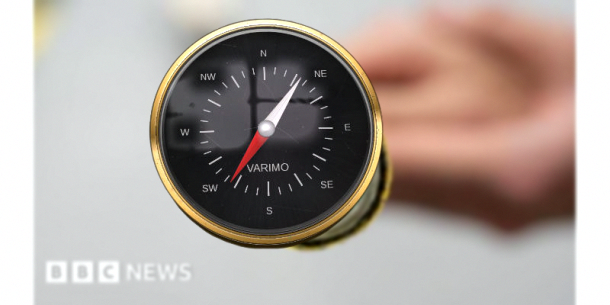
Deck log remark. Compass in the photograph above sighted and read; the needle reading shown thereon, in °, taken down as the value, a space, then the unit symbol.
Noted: 215 °
